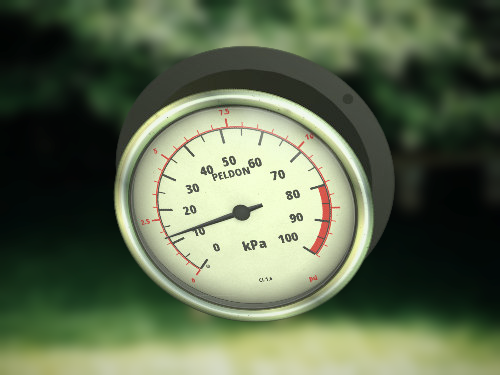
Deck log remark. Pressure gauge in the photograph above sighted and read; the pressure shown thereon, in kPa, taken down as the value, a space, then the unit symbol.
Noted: 12.5 kPa
